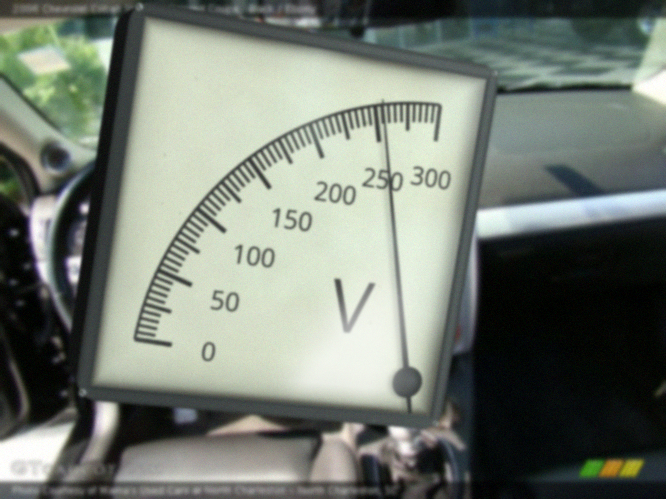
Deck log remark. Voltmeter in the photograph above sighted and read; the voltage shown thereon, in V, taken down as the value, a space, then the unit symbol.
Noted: 255 V
